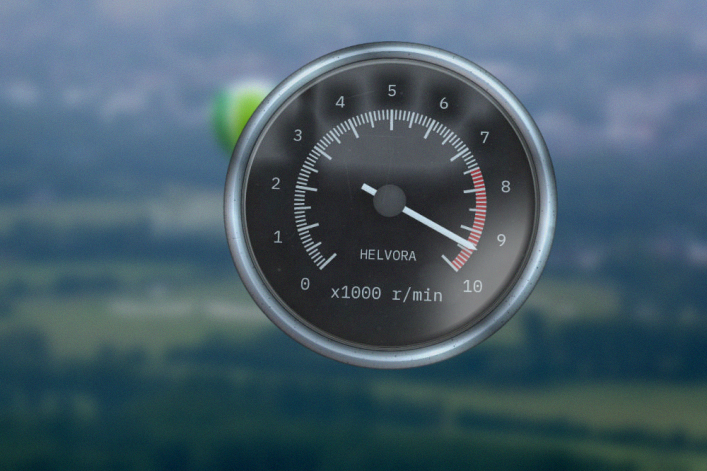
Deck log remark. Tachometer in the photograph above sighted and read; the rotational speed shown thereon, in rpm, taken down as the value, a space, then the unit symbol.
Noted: 9400 rpm
